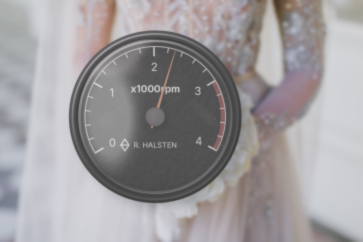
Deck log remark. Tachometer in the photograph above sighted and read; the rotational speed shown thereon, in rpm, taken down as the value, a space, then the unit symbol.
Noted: 2300 rpm
